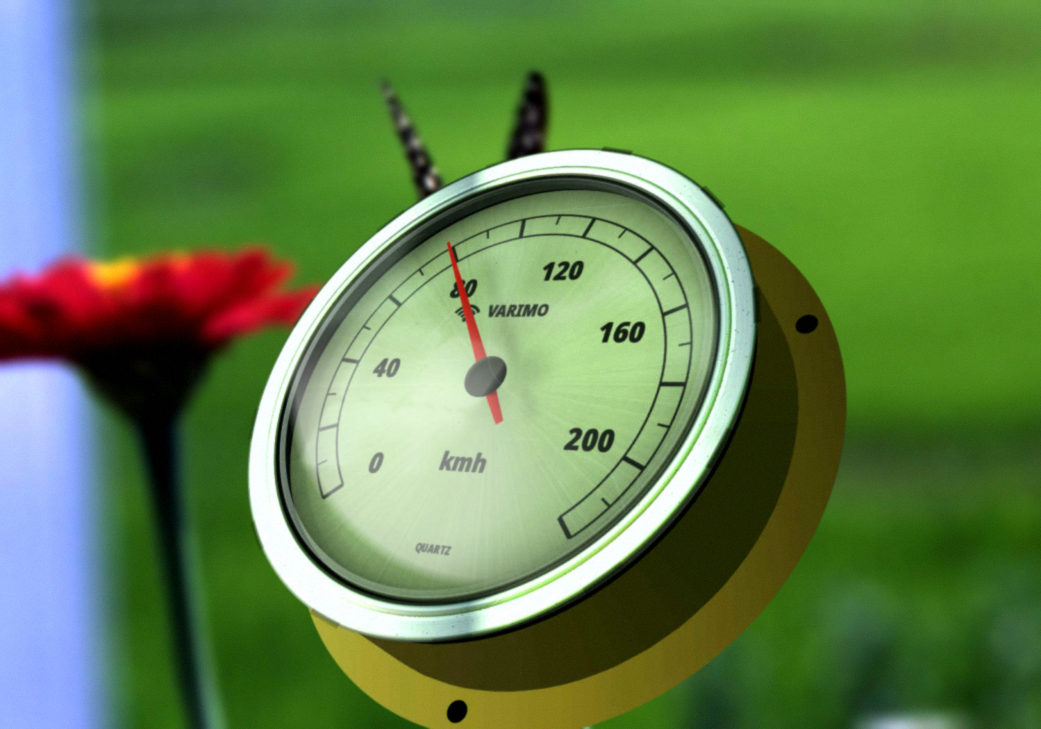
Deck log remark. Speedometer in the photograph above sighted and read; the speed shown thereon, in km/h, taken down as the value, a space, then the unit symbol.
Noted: 80 km/h
